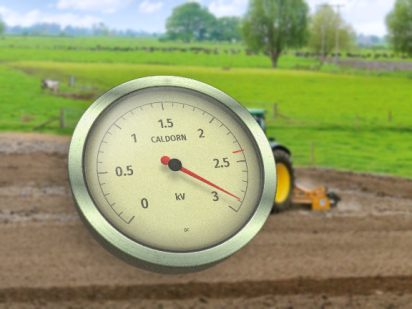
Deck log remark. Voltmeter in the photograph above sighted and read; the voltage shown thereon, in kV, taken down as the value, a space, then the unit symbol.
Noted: 2.9 kV
